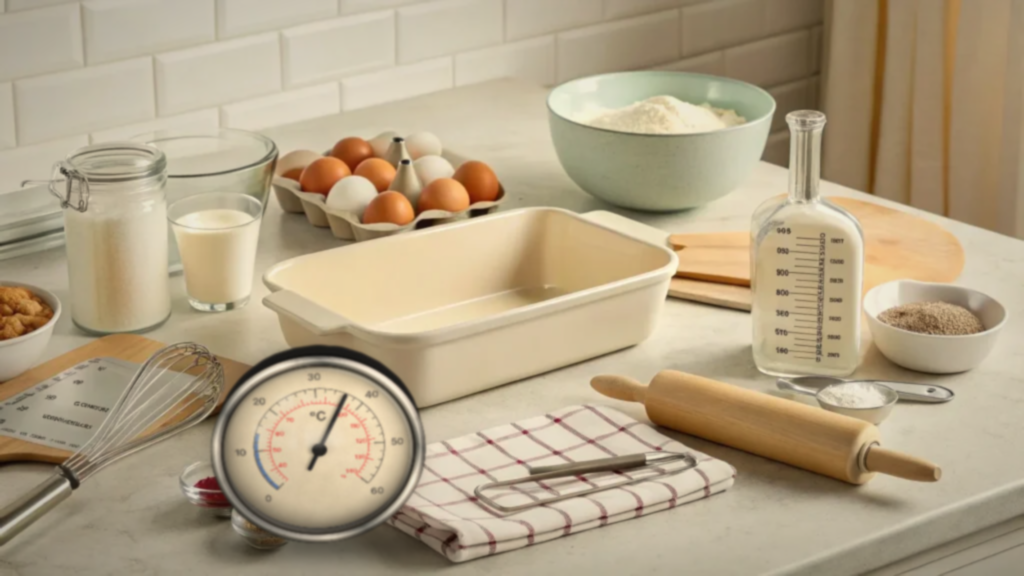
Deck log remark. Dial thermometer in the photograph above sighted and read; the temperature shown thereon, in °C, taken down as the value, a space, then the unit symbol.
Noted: 36 °C
